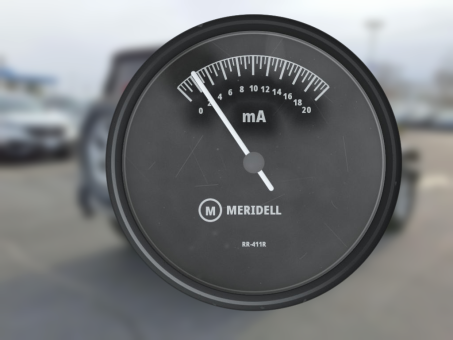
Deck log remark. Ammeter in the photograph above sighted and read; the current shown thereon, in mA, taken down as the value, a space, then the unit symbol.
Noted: 2.5 mA
